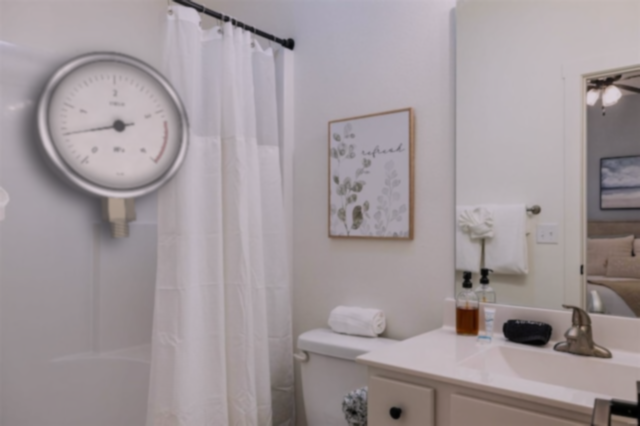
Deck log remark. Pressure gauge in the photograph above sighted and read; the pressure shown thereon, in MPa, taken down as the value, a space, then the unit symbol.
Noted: 0.5 MPa
